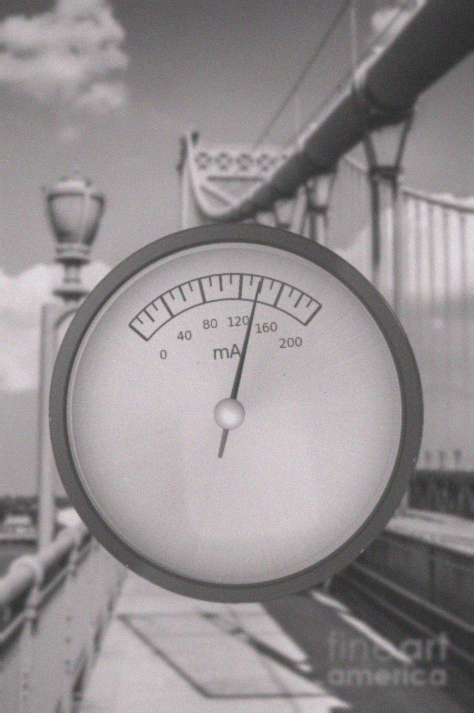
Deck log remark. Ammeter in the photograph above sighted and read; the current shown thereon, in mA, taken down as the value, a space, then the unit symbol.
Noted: 140 mA
